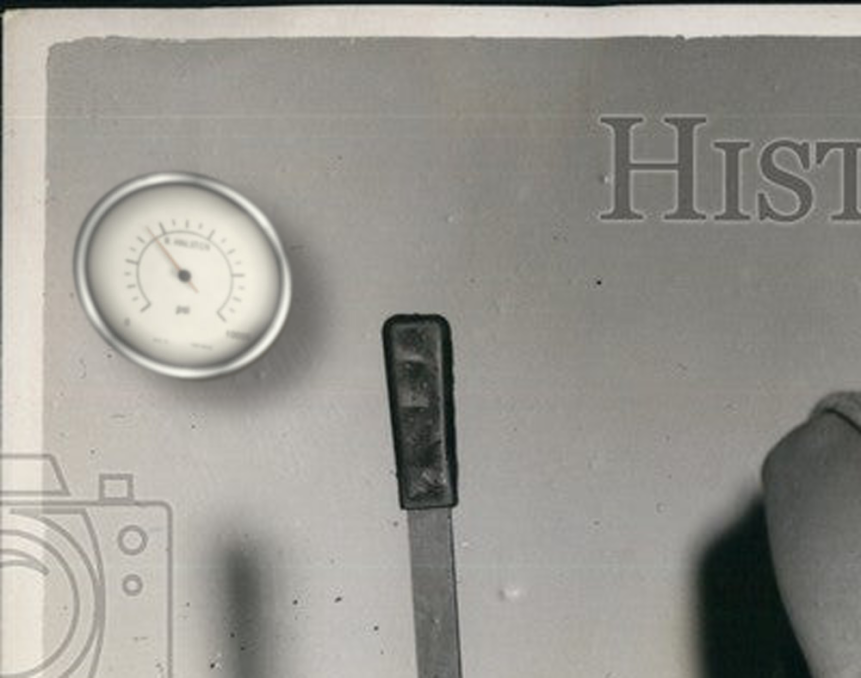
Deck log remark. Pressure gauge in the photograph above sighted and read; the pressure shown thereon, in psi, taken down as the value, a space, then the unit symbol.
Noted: 3500 psi
